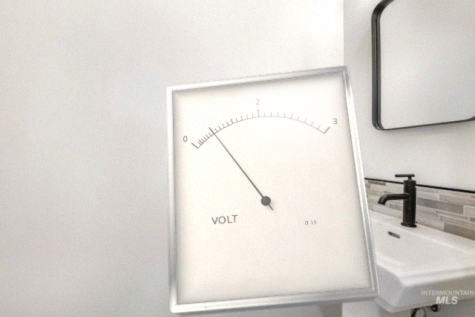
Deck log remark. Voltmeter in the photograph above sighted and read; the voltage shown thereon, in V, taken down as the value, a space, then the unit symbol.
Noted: 1 V
